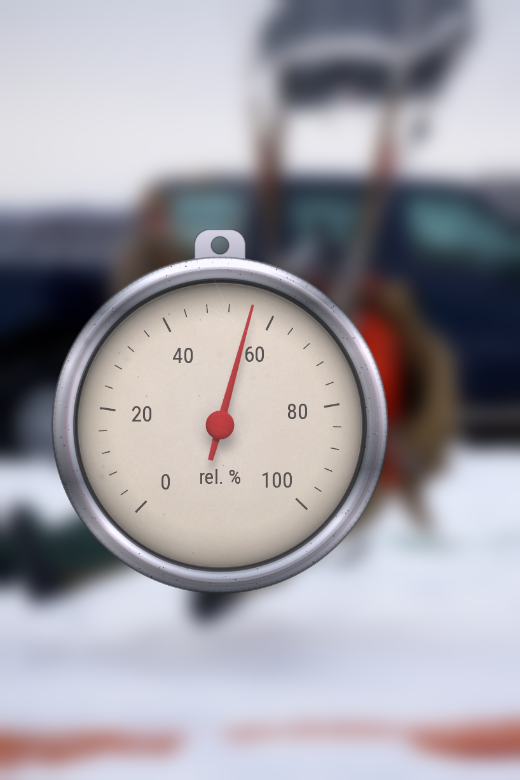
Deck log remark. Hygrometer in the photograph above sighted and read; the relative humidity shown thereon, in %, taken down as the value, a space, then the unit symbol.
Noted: 56 %
